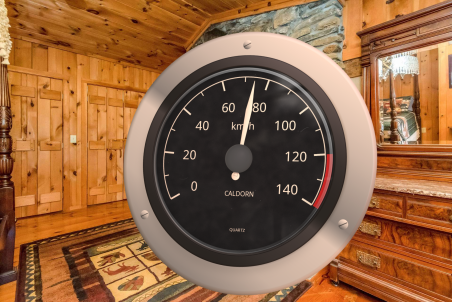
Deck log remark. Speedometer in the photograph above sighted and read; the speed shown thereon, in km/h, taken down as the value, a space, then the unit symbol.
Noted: 75 km/h
